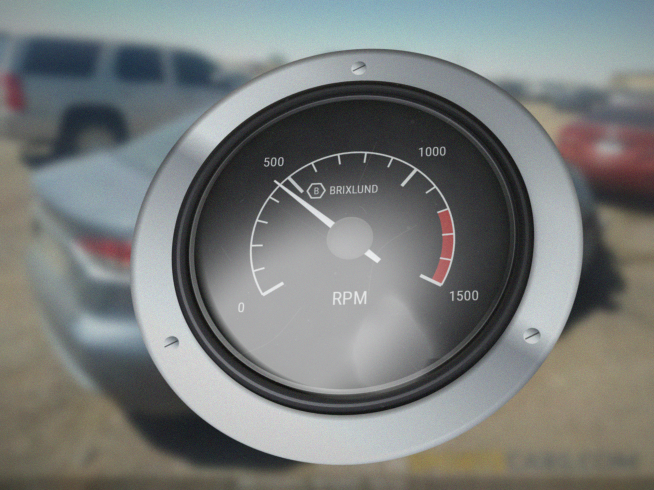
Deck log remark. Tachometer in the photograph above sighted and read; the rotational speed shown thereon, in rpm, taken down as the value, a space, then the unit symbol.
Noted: 450 rpm
